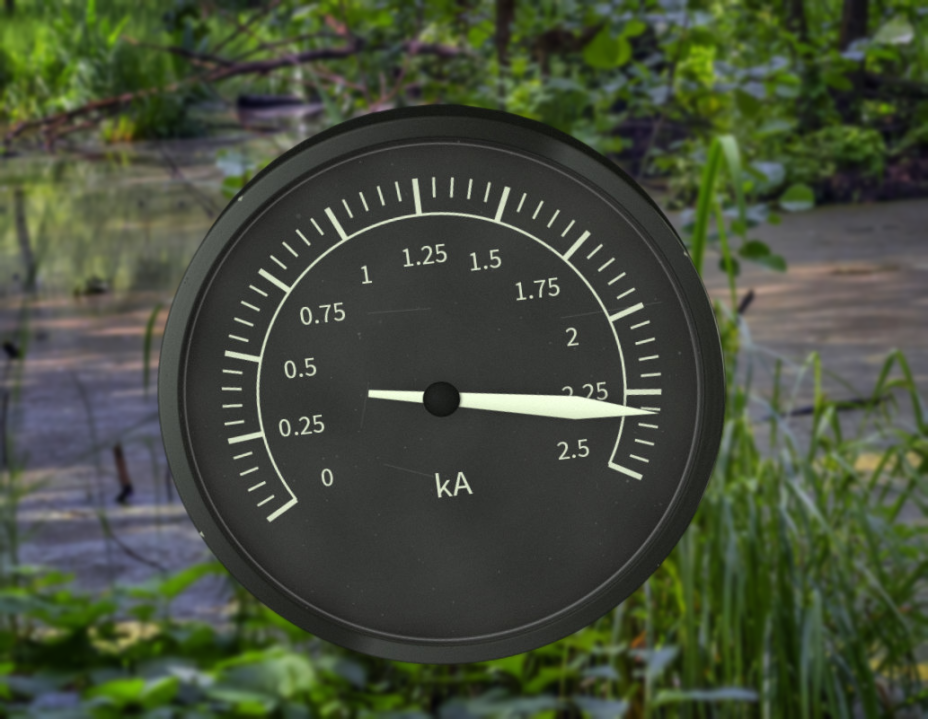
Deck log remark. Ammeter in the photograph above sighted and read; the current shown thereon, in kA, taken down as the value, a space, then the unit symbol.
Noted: 2.3 kA
